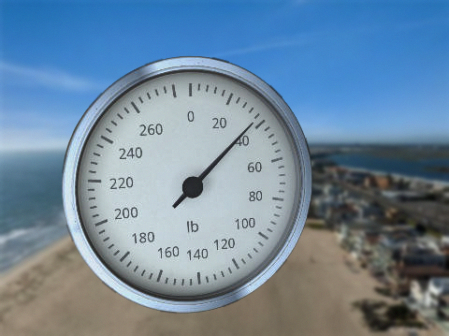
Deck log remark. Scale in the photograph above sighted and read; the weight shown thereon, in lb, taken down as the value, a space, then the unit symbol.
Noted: 36 lb
